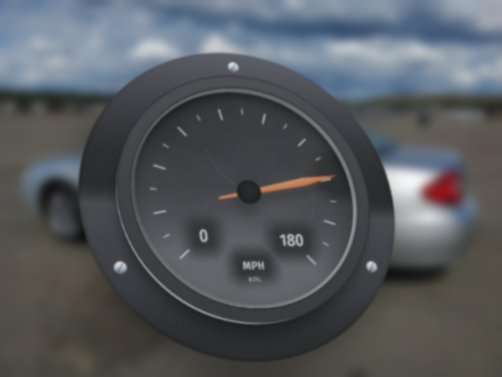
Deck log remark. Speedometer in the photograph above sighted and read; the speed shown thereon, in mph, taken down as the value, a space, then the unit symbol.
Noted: 140 mph
